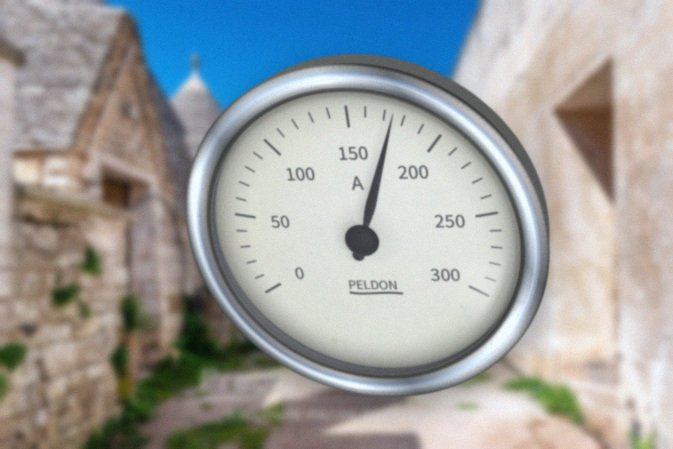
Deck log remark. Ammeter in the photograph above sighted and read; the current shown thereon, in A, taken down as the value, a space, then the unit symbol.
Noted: 175 A
